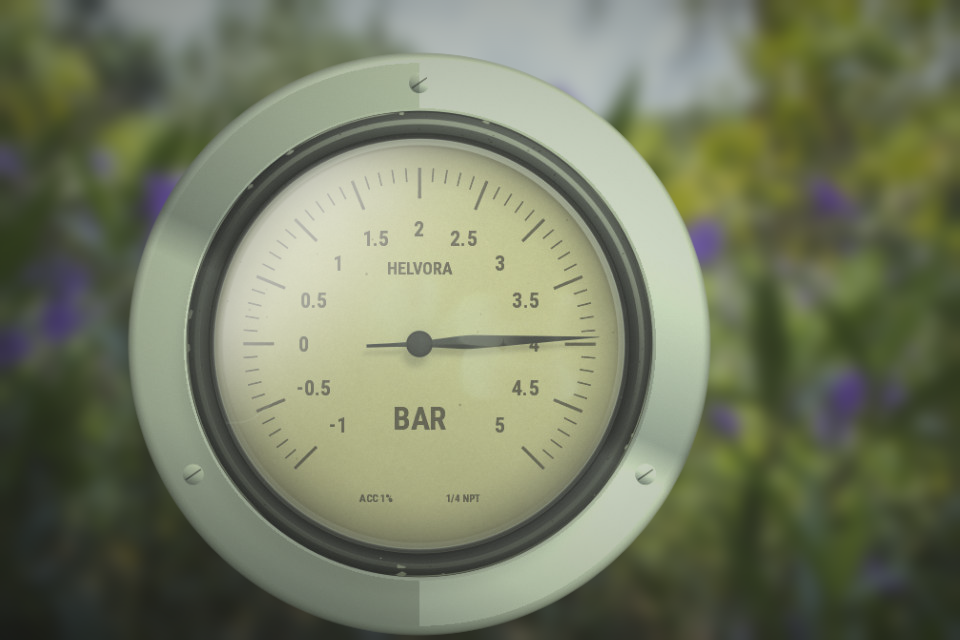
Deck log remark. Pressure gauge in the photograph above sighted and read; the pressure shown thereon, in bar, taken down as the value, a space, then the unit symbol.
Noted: 3.95 bar
